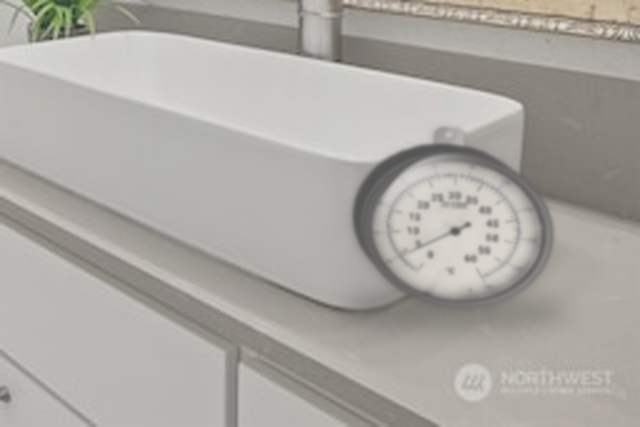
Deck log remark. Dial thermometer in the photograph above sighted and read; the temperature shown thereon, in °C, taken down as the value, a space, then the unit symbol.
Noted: 5 °C
